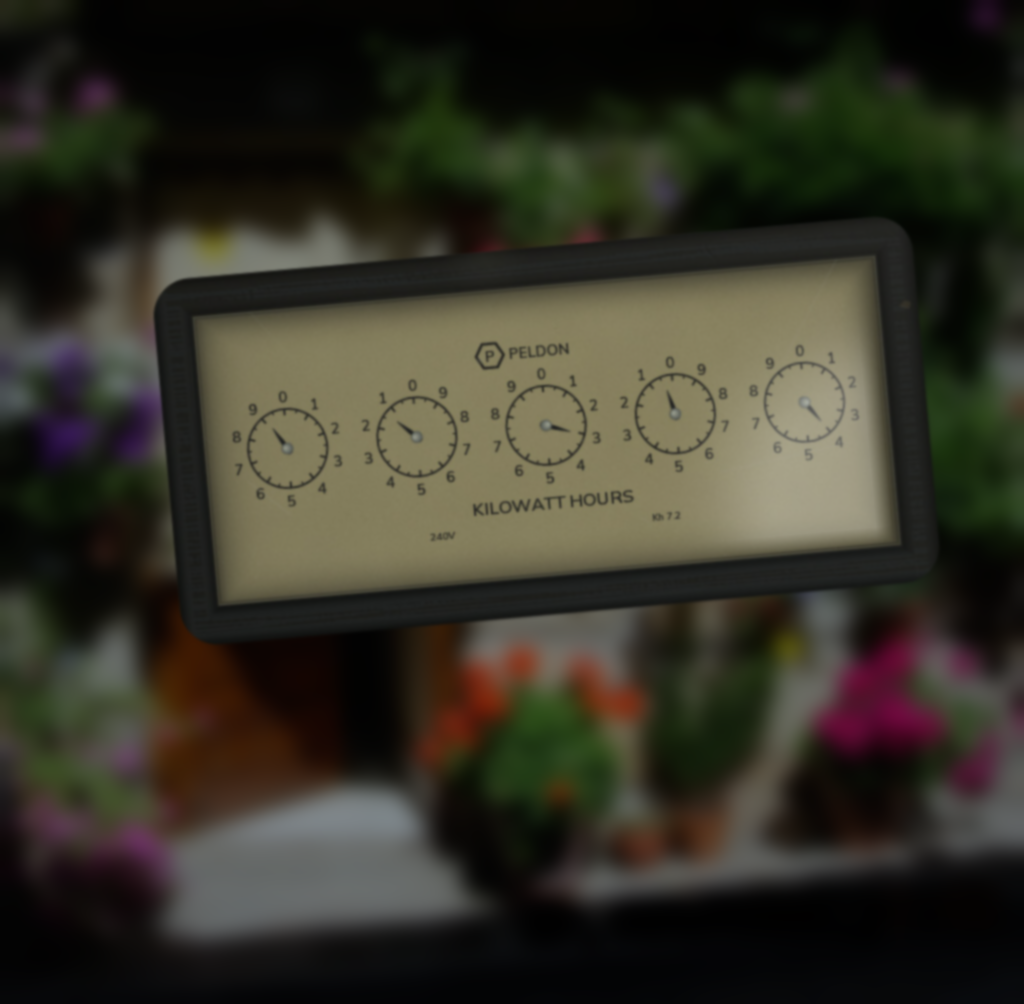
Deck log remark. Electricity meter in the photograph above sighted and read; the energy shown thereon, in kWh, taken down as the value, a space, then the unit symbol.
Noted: 91304 kWh
